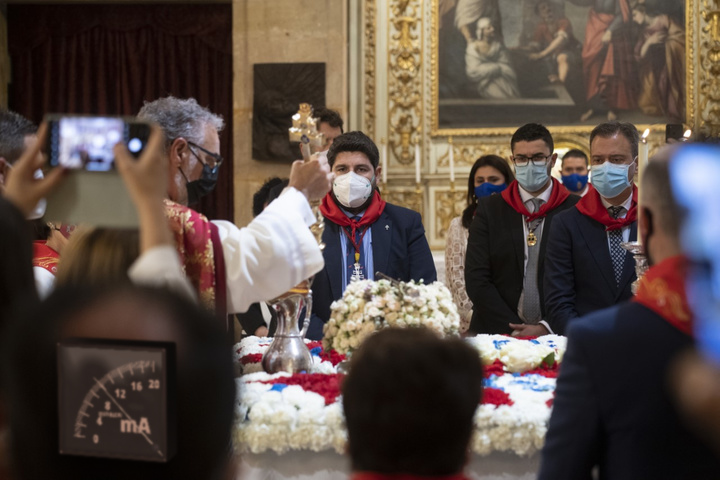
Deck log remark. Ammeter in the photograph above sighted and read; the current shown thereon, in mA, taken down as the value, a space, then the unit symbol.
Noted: 10 mA
